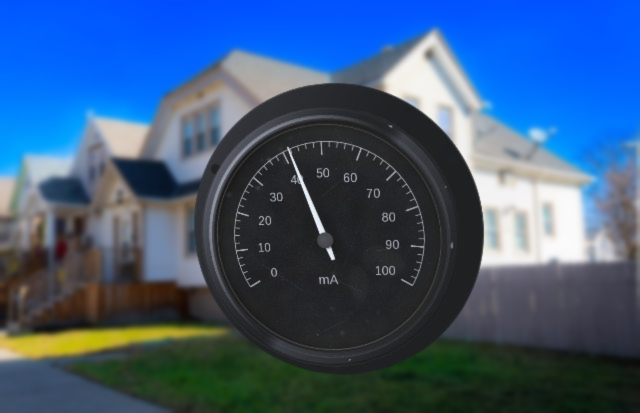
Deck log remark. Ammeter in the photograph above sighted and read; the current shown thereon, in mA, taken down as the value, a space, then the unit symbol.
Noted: 42 mA
